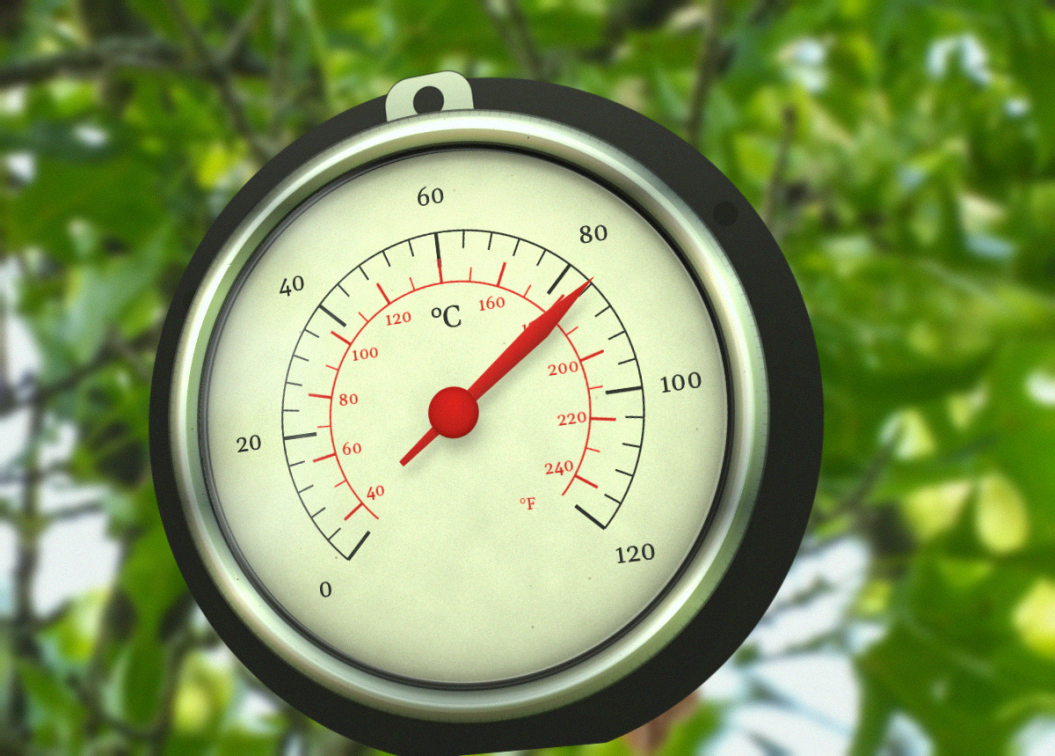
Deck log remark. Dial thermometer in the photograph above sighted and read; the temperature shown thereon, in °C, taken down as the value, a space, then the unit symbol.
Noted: 84 °C
